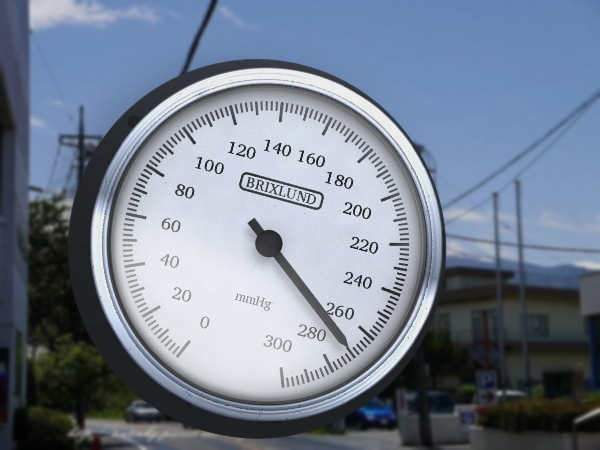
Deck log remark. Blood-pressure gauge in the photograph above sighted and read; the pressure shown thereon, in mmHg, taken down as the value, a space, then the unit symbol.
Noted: 270 mmHg
